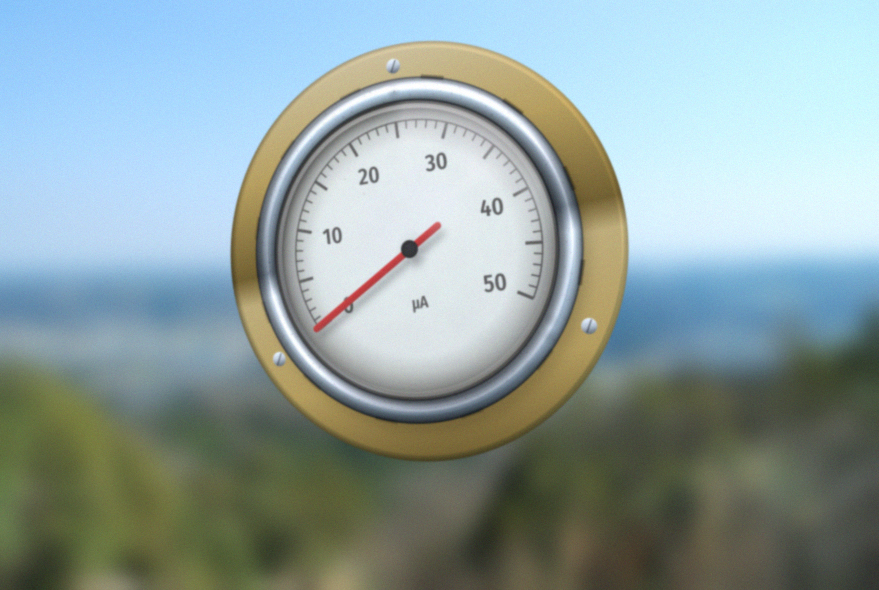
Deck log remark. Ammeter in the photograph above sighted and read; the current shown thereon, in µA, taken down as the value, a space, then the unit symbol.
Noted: 0 µA
